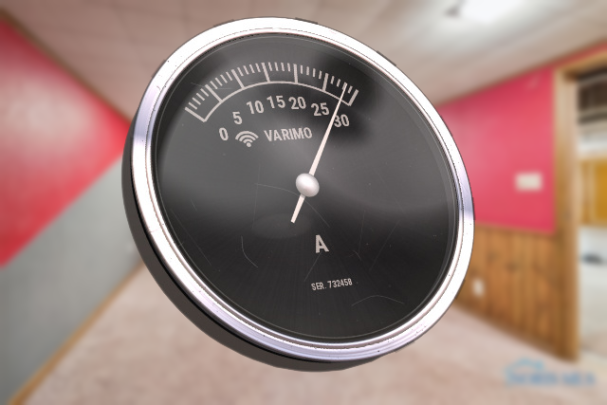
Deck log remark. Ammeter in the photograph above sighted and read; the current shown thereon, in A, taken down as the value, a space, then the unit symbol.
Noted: 28 A
